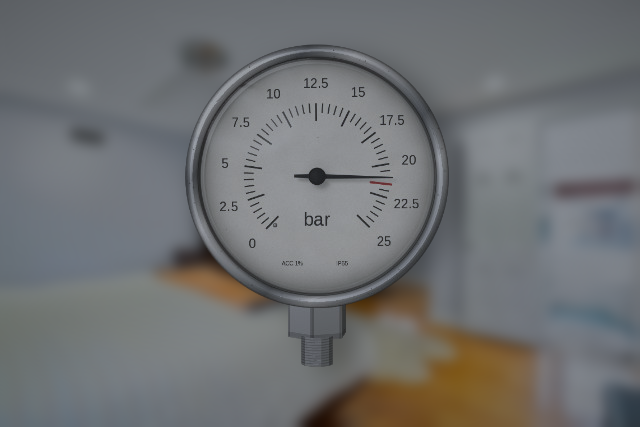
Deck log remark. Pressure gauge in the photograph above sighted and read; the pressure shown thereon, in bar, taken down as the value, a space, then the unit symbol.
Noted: 21 bar
